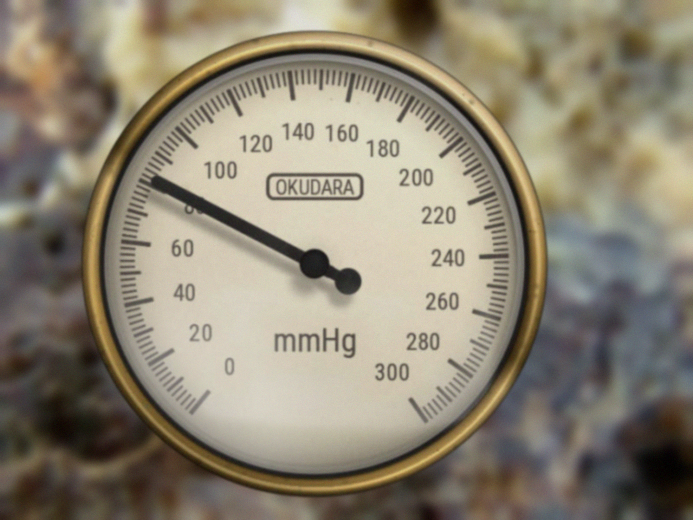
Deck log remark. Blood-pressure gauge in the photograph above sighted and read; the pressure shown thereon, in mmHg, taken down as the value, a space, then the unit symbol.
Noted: 82 mmHg
